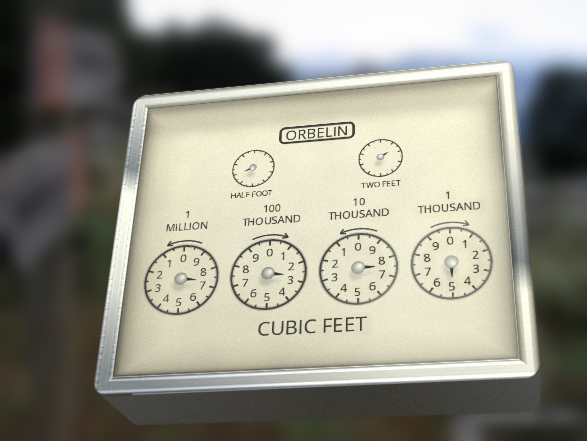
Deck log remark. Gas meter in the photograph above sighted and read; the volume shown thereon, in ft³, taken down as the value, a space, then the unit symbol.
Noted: 727500 ft³
